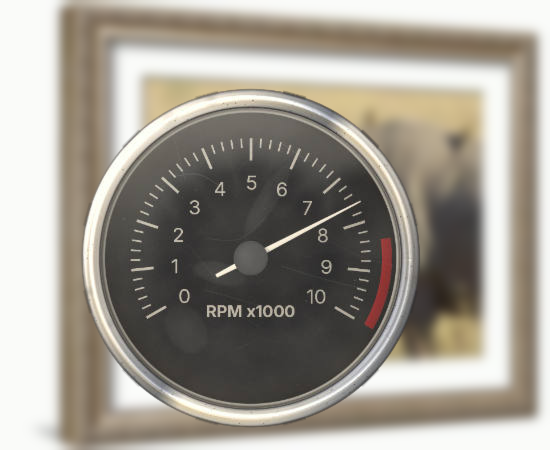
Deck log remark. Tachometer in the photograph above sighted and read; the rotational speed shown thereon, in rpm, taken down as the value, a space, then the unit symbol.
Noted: 7600 rpm
